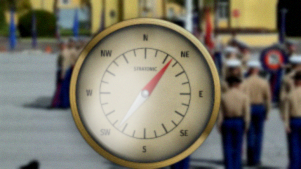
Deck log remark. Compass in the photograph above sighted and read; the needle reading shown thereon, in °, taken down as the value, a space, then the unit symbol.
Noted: 37.5 °
